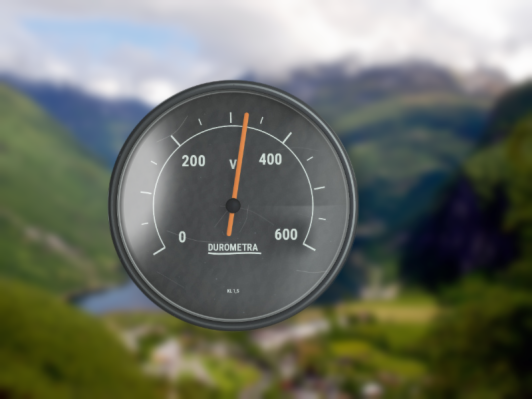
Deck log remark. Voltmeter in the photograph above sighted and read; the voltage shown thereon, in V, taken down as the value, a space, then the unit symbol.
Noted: 325 V
